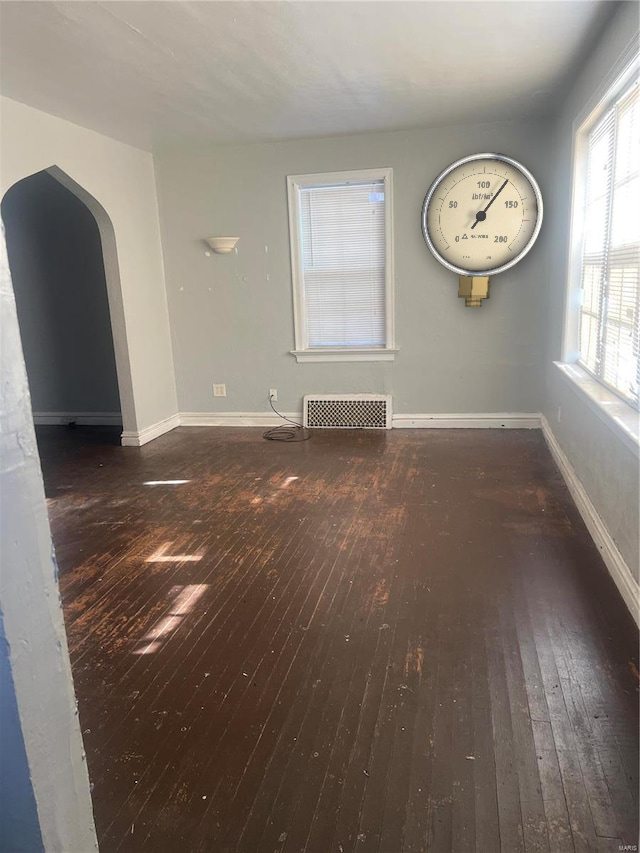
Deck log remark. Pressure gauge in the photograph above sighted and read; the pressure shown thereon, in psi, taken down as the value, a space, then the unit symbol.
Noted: 125 psi
